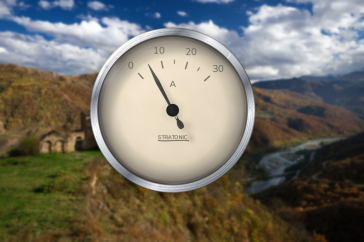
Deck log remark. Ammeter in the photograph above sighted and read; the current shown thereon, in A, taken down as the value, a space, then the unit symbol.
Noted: 5 A
